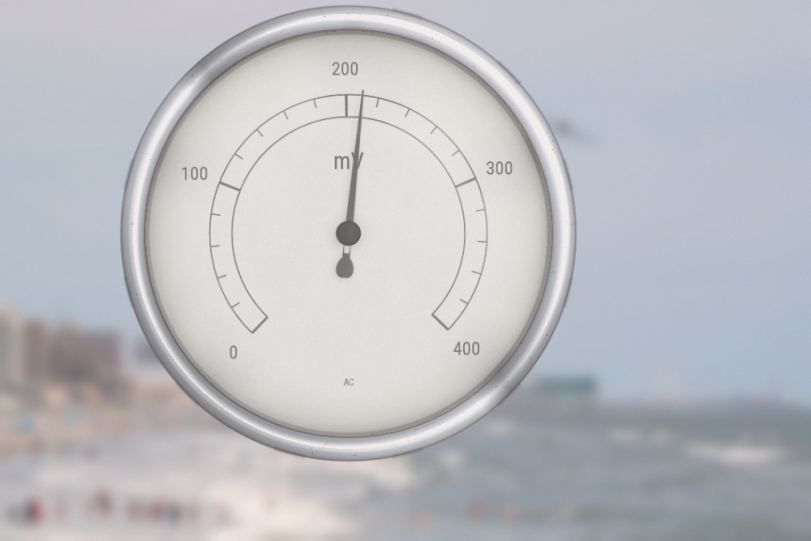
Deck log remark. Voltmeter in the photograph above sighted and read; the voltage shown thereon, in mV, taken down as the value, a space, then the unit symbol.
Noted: 210 mV
